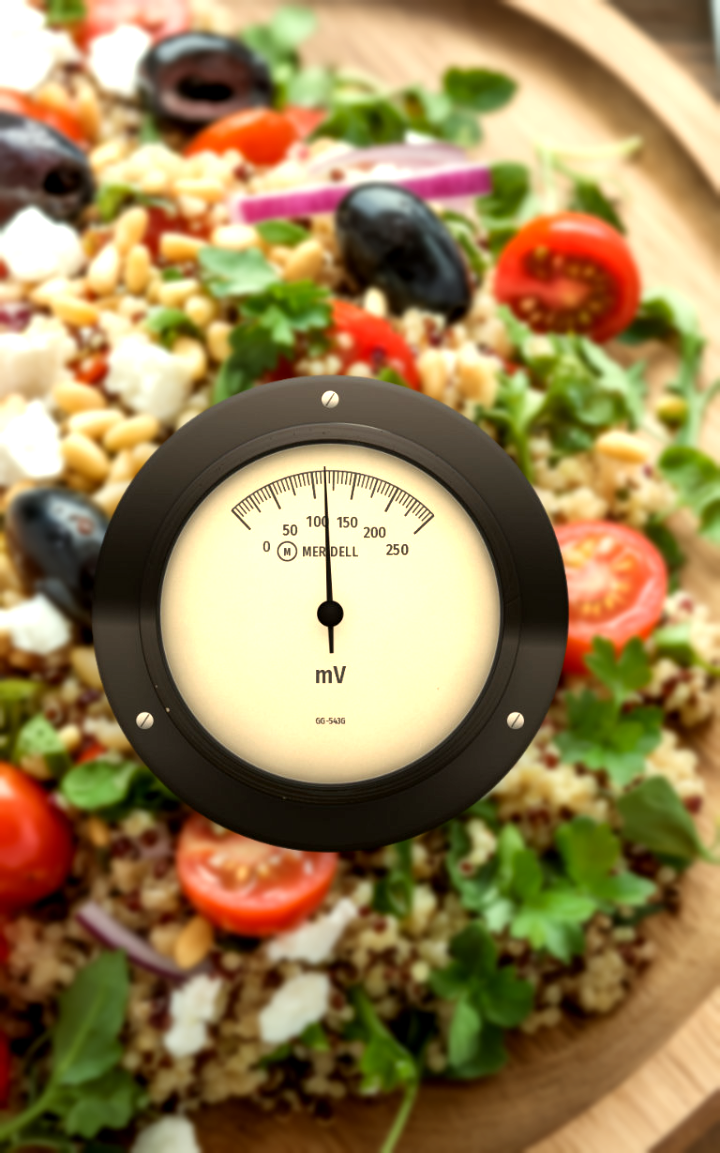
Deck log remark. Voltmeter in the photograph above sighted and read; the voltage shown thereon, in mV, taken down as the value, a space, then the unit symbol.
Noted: 115 mV
